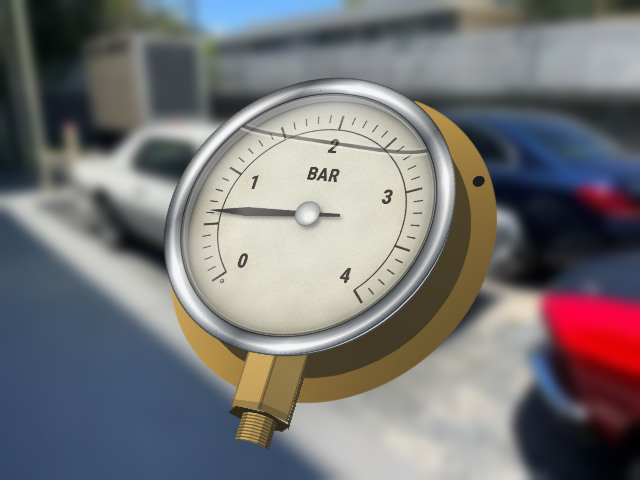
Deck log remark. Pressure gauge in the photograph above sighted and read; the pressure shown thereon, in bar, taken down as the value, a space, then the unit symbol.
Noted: 0.6 bar
